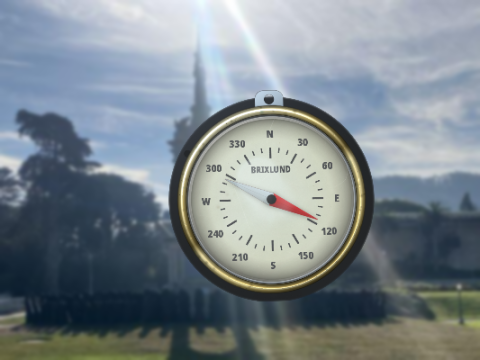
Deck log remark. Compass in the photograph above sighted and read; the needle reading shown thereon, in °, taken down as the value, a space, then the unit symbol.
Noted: 115 °
